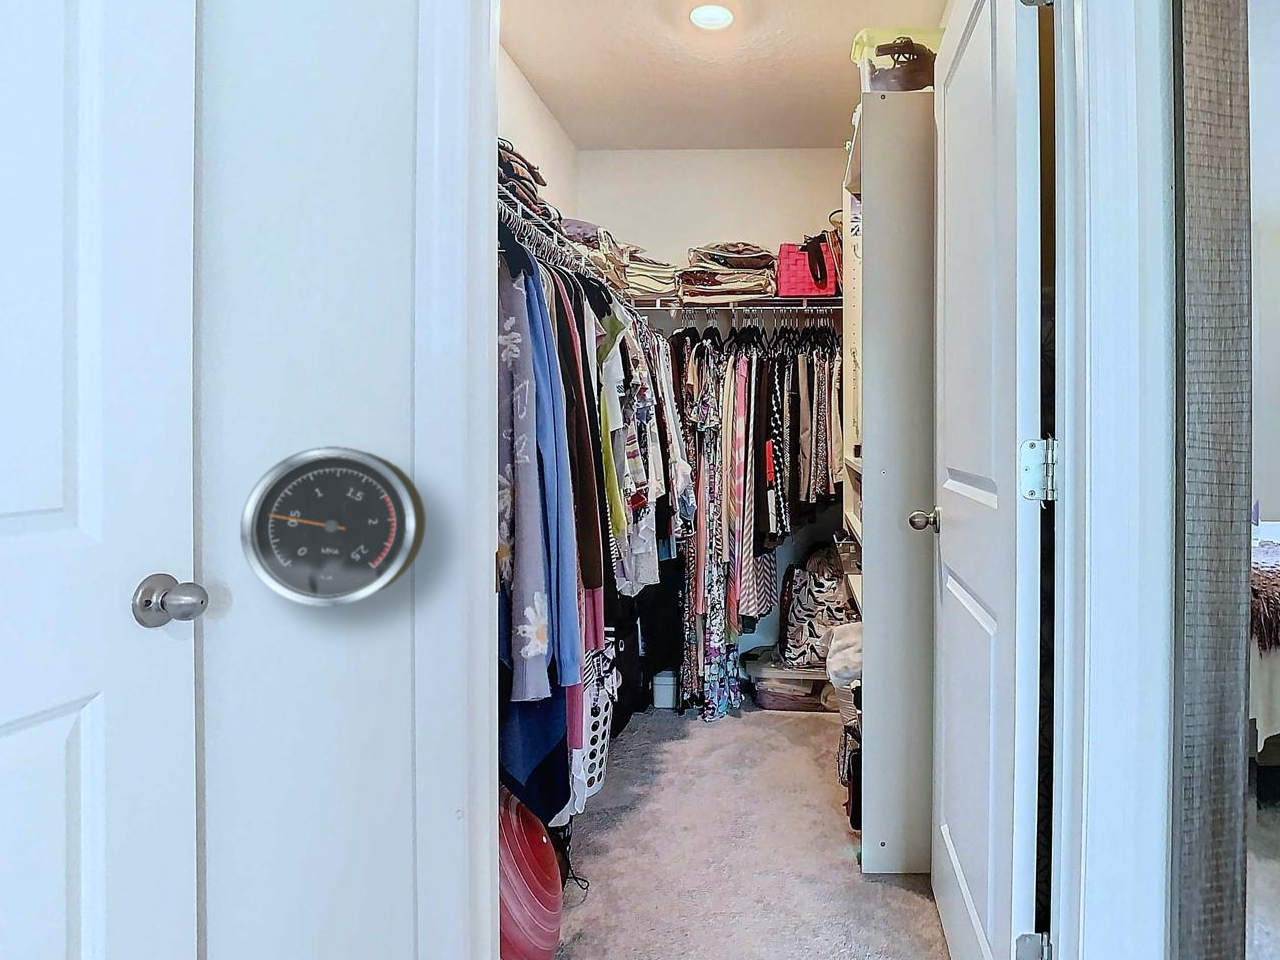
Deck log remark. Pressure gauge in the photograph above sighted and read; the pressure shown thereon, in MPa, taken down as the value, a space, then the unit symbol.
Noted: 0.5 MPa
